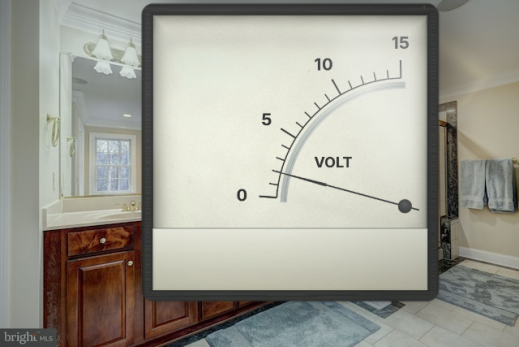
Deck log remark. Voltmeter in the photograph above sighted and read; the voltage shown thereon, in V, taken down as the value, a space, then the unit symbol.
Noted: 2 V
